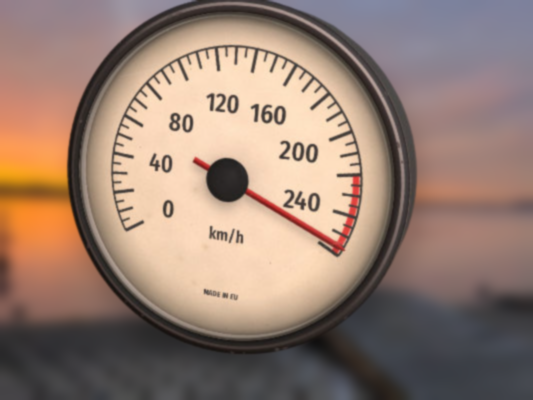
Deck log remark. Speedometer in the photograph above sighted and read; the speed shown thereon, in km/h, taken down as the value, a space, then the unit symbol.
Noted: 255 km/h
